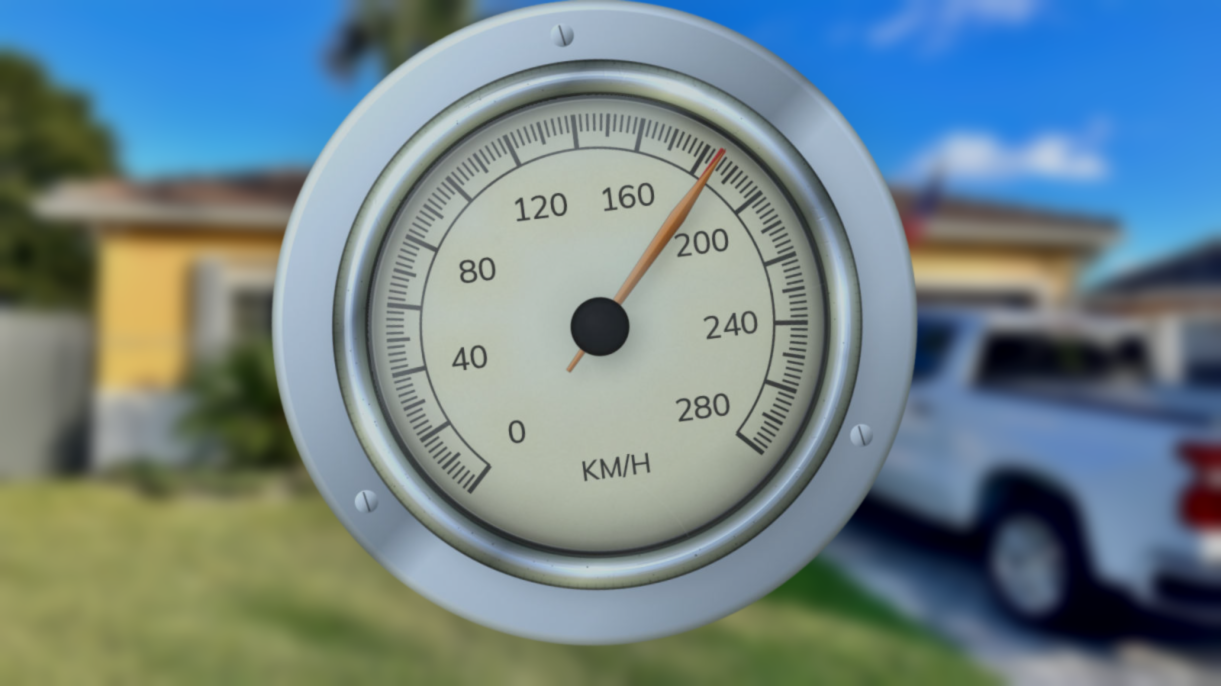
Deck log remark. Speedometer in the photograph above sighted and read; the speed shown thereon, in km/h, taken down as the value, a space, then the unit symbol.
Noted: 184 km/h
